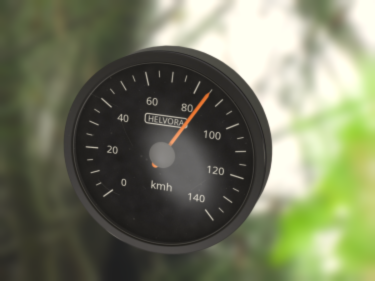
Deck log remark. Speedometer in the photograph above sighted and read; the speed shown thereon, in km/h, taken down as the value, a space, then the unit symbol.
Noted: 85 km/h
